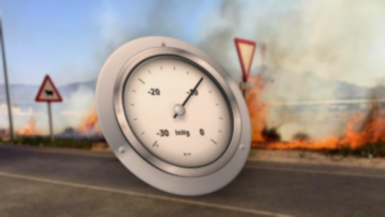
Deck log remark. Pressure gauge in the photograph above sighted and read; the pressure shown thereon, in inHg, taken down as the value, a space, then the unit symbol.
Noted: -10 inHg
